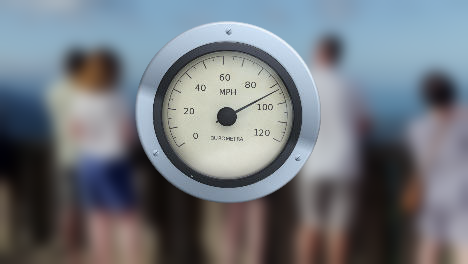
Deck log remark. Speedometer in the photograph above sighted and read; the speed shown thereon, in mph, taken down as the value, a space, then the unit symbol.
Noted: 92.5 mph
